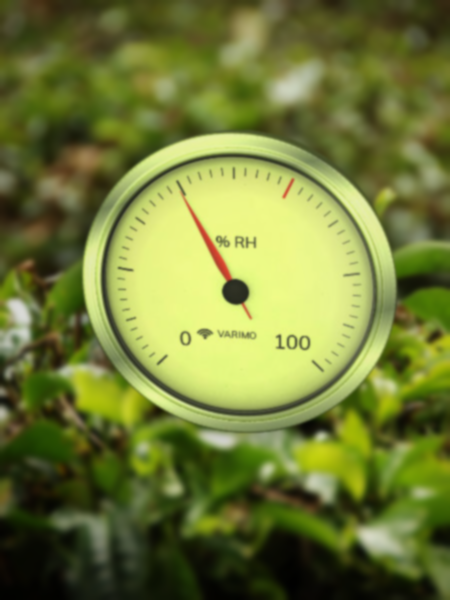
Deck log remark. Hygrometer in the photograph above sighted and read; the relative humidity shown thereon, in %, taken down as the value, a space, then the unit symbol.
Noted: 40 %
